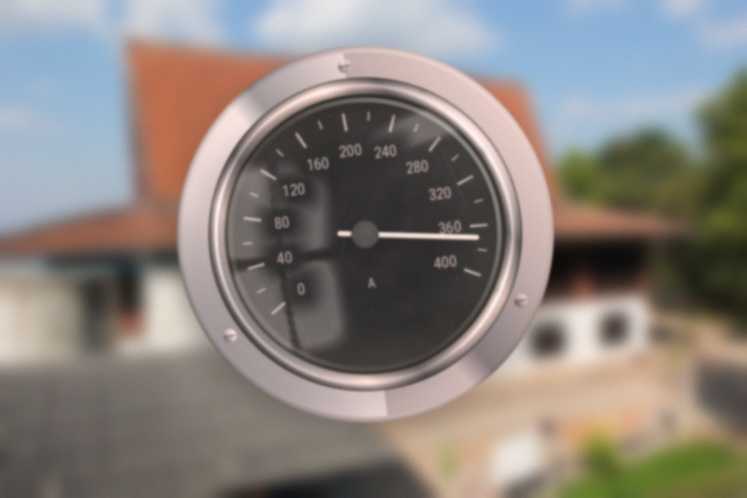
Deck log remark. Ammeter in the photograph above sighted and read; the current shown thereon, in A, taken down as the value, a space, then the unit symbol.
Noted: 370 A
